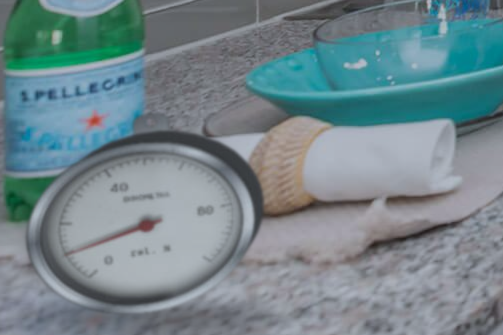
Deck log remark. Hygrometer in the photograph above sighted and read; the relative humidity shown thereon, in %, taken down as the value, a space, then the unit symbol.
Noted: 10 %
